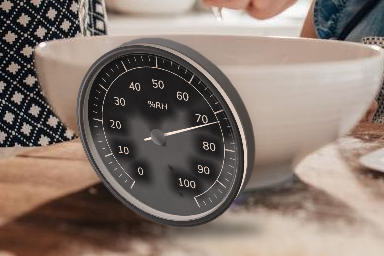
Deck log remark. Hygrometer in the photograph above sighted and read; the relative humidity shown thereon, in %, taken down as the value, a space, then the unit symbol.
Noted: 72 %
